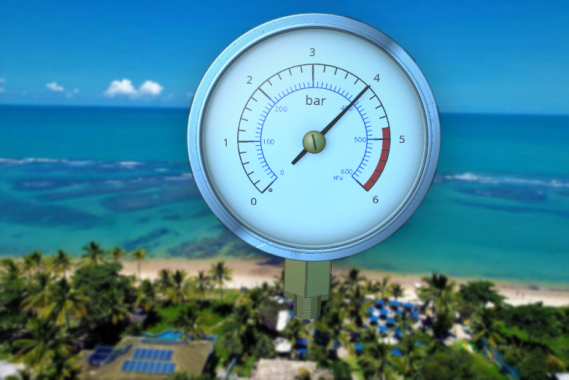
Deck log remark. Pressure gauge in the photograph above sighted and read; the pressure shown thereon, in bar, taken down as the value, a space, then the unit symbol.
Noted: 4 bar
